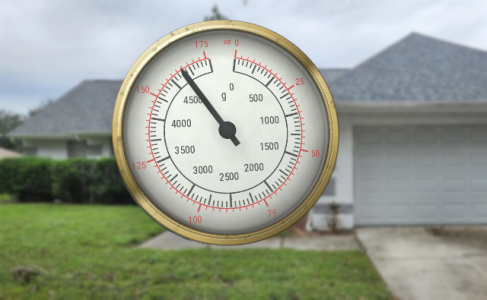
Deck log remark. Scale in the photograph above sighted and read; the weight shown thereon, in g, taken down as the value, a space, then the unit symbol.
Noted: 4650 g
